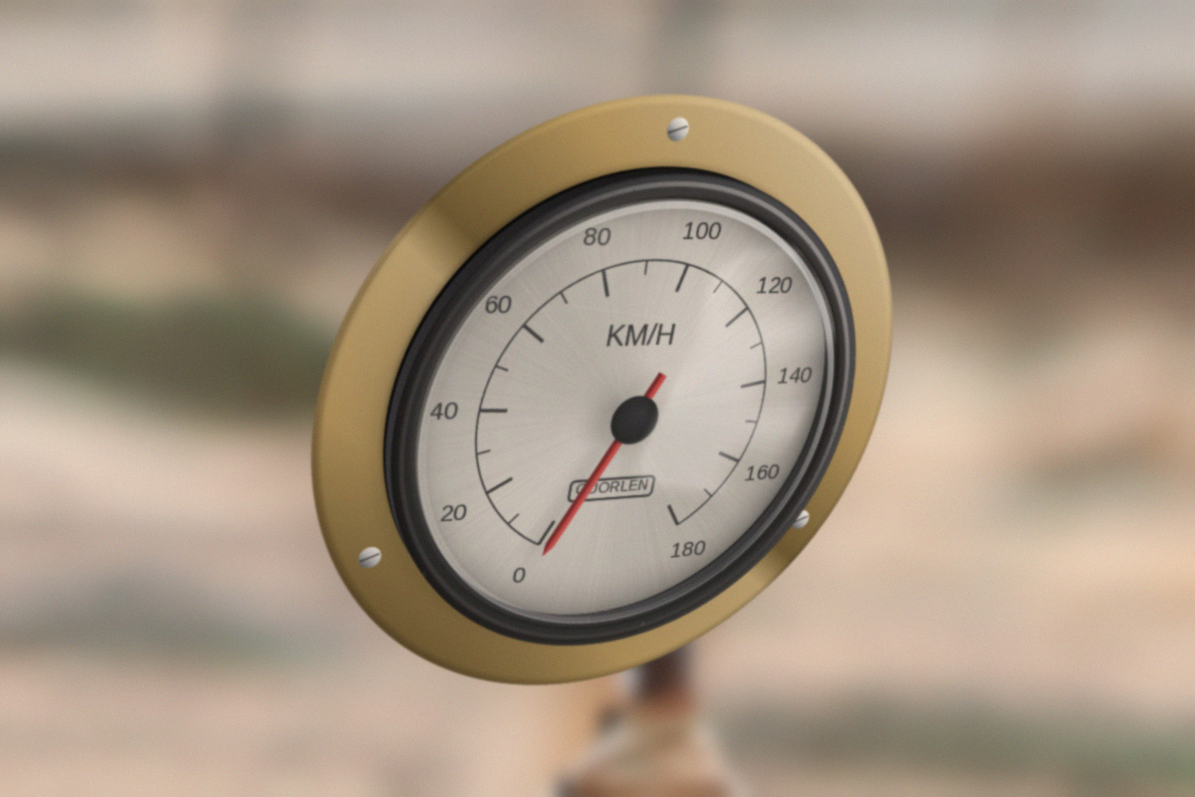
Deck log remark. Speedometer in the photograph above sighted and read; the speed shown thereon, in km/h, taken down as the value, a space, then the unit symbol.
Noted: 0 km/h
